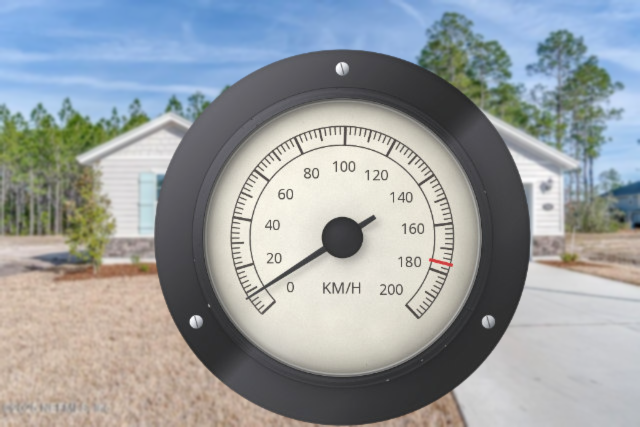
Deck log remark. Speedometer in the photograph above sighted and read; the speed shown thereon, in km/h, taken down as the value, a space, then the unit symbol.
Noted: 8 km/h
